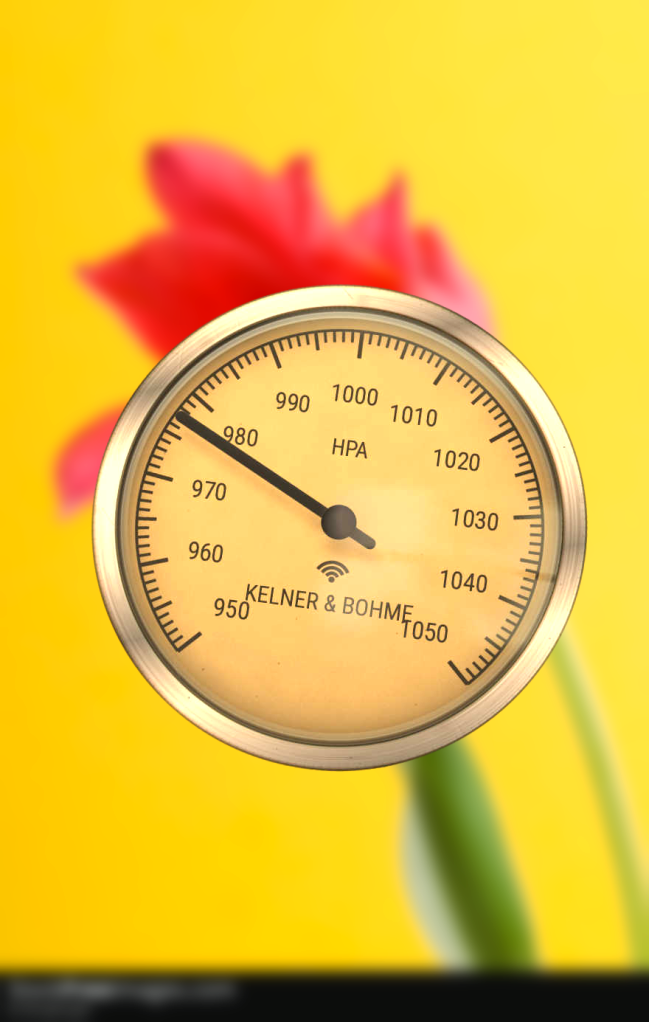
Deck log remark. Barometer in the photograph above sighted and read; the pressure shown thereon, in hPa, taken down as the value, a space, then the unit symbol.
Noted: 977 hPa
